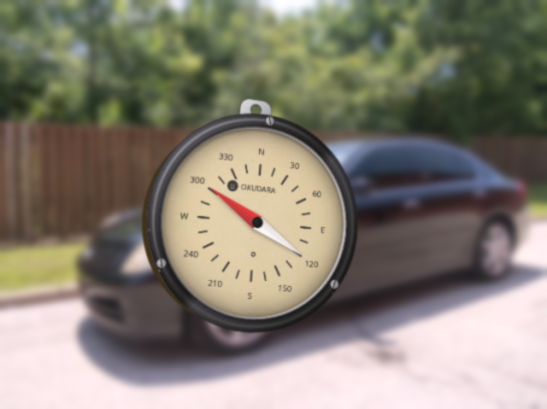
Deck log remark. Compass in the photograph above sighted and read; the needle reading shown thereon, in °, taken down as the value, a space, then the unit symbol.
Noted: 300 °
